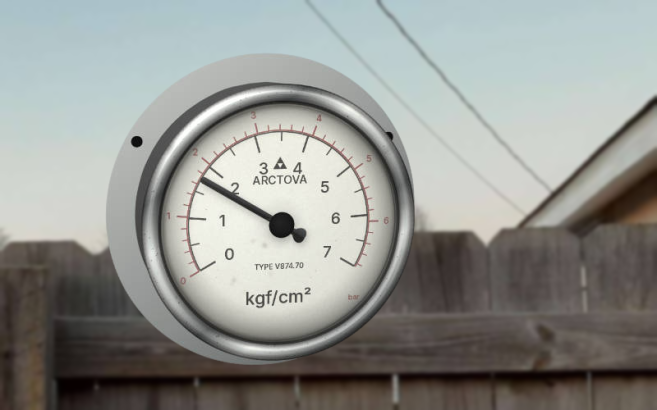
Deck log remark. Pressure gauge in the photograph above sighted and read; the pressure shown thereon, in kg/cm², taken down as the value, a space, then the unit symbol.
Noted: 1.75 kg/cm²
